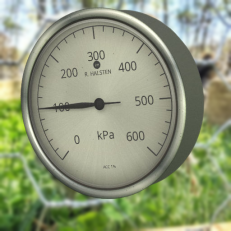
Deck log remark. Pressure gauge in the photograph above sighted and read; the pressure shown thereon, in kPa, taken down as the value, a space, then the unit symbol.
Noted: 100 kPa
